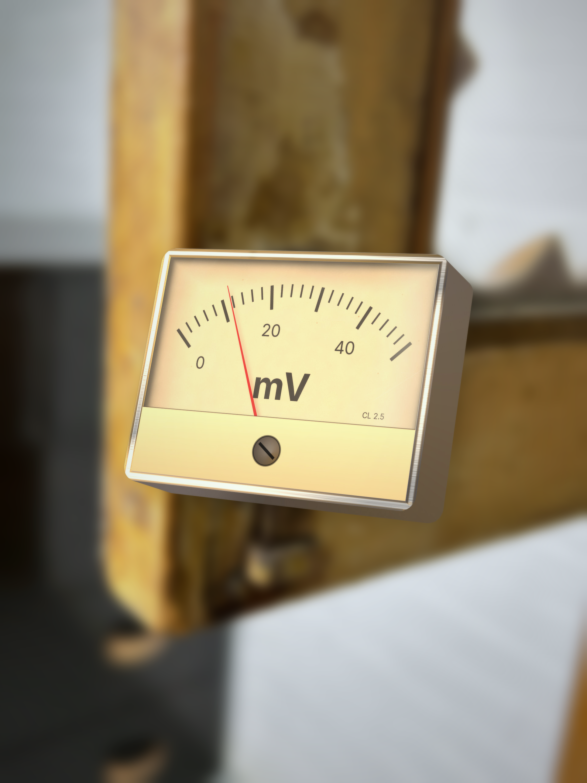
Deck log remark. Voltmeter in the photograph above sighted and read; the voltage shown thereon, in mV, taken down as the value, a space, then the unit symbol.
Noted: 12 mV
